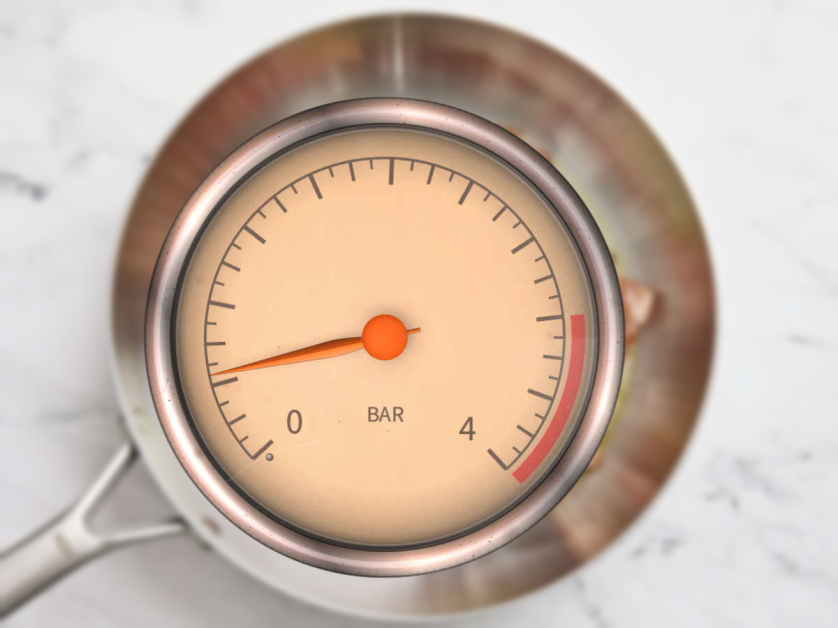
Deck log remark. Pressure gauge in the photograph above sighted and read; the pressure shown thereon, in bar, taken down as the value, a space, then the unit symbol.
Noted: 0.45 bar
